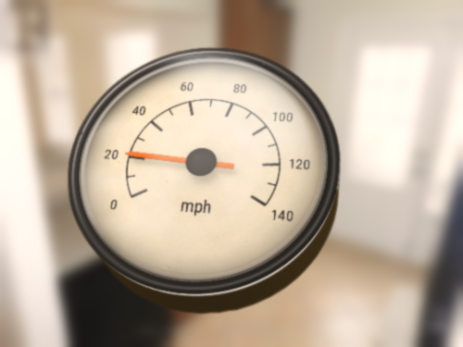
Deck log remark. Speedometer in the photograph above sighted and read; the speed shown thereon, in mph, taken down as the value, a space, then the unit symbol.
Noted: 20 mph
